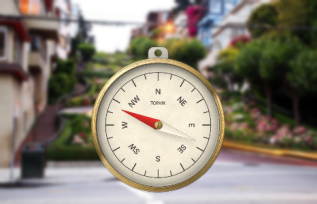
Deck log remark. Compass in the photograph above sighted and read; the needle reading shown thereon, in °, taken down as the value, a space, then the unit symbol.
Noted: 292.5 °
